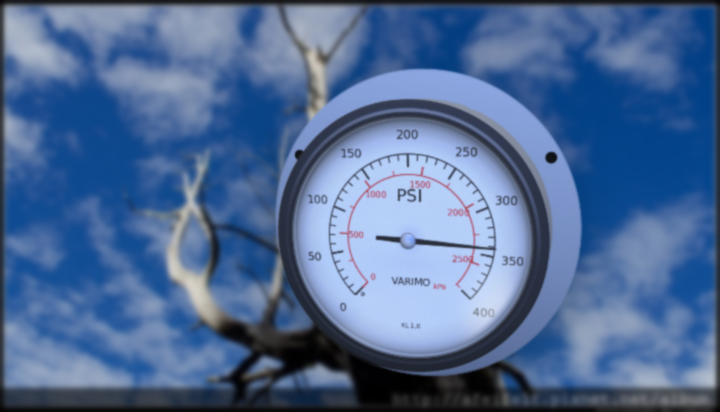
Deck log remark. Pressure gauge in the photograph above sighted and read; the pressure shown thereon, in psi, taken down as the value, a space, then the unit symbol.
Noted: 340 psi
